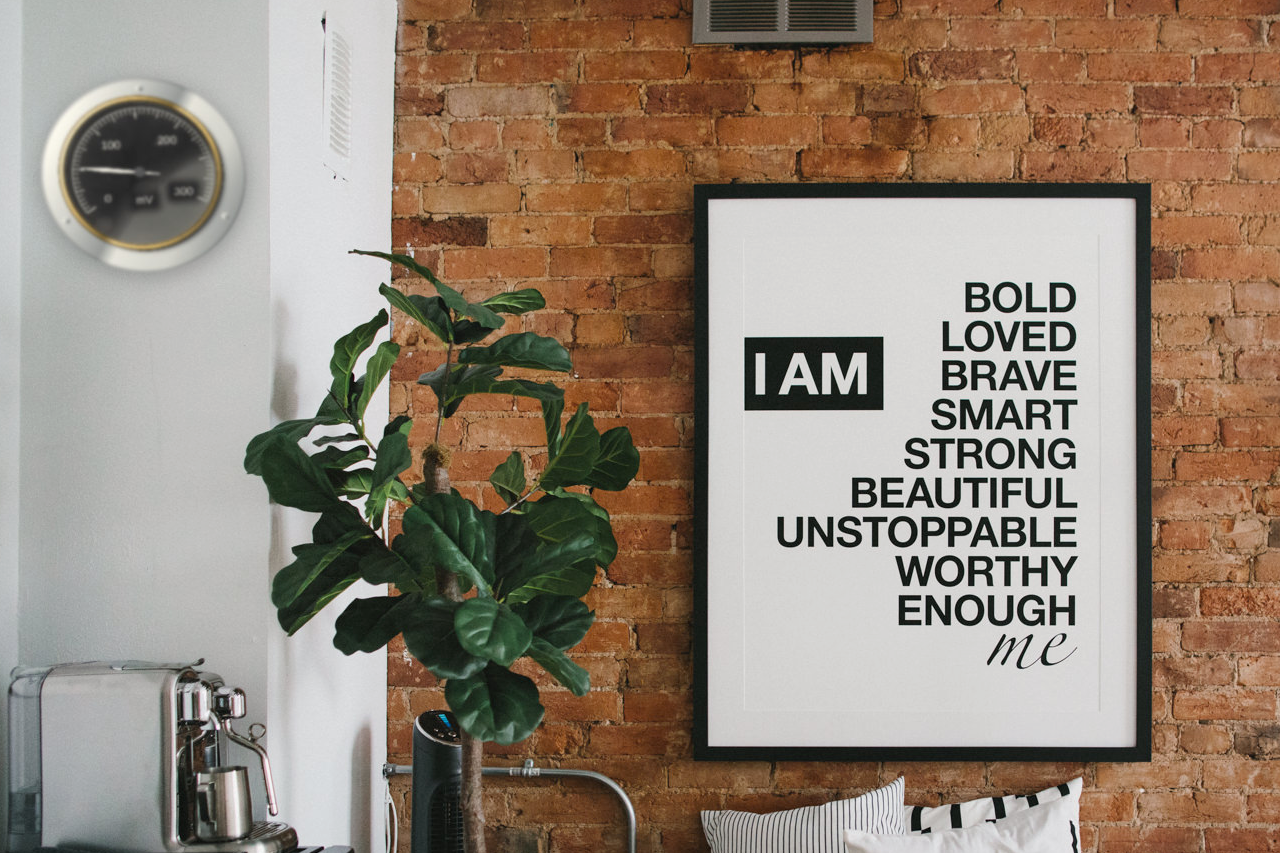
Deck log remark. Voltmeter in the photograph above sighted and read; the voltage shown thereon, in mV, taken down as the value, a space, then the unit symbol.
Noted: 50 mV
